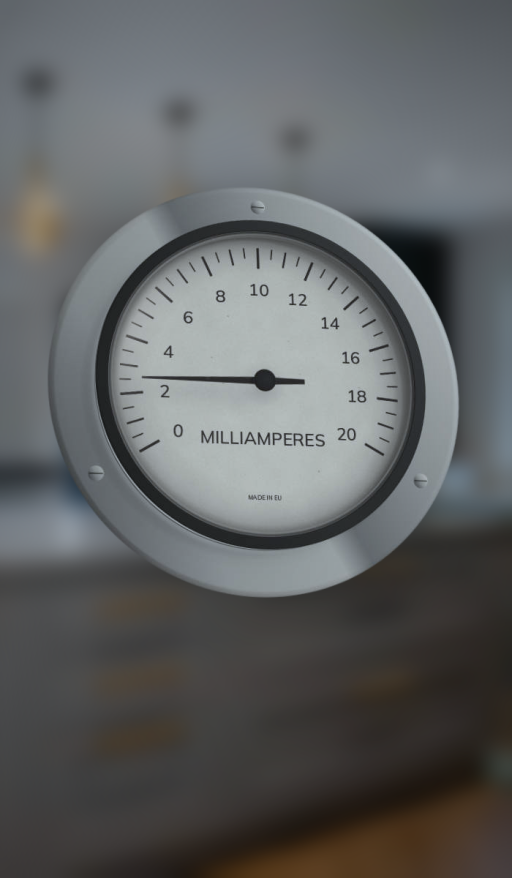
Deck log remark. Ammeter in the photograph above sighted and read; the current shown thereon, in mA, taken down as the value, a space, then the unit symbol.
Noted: 2.5 mA
